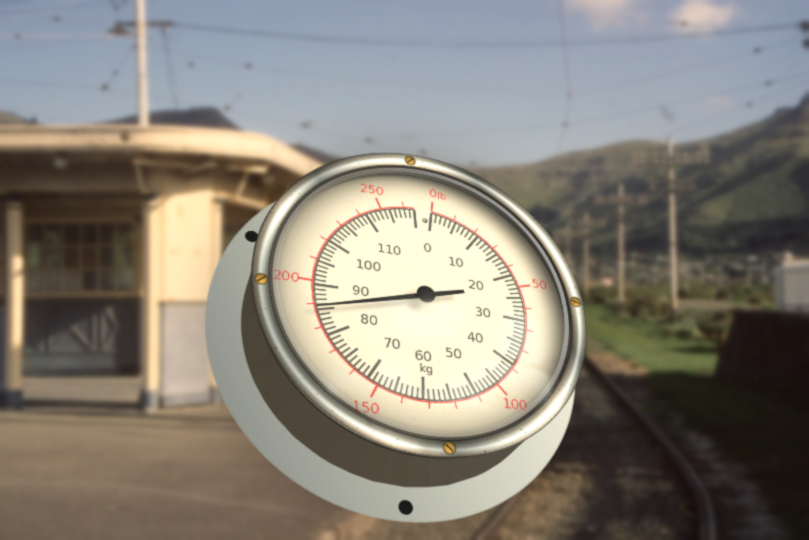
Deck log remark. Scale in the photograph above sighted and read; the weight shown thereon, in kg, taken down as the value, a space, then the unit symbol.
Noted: 85 kg
